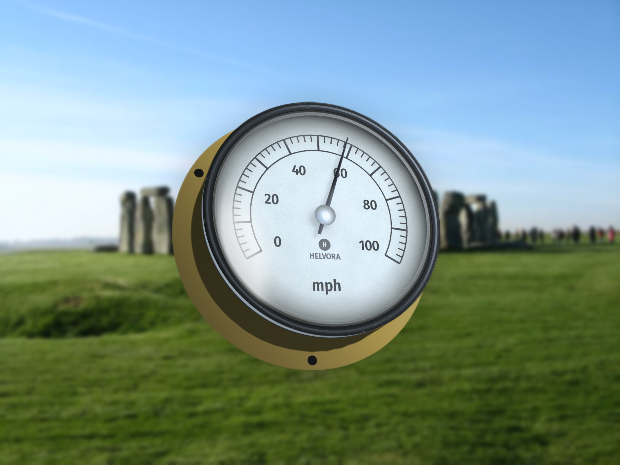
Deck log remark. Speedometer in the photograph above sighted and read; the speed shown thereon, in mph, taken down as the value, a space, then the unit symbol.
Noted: 58 mph
